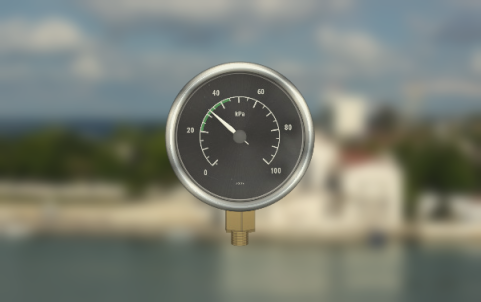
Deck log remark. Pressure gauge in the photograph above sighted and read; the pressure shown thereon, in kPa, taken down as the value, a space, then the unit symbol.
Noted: 32.5 kPa
